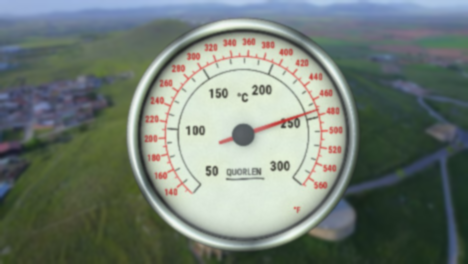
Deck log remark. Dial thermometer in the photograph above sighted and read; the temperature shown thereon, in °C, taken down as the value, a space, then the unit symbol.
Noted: 245 °C
